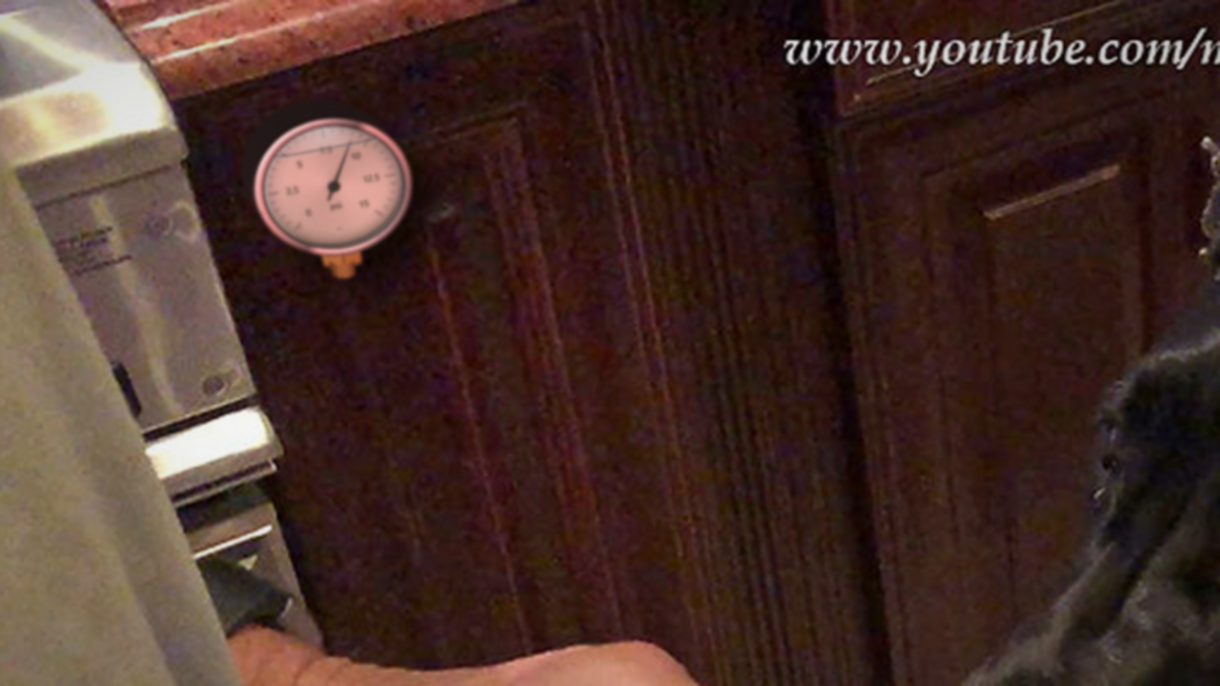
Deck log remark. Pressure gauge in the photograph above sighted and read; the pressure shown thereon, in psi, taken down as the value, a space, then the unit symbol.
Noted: 9 psi
